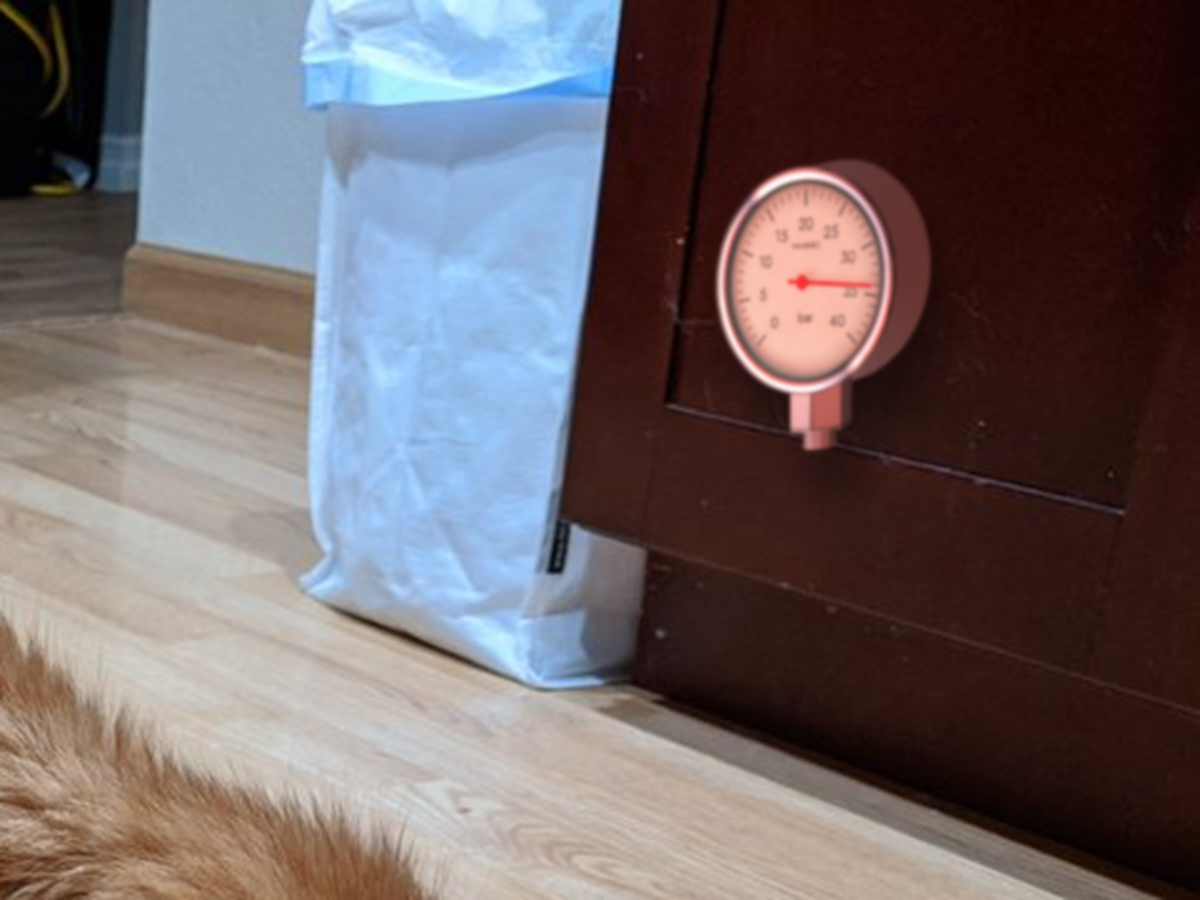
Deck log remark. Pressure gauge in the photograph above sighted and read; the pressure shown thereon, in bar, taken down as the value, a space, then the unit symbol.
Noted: 34 bar
